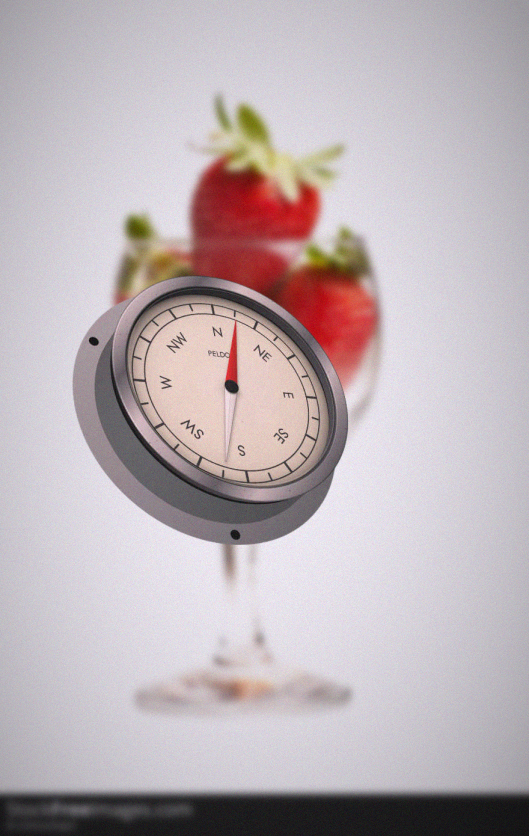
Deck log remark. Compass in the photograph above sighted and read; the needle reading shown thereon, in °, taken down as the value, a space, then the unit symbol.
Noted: 15 °
